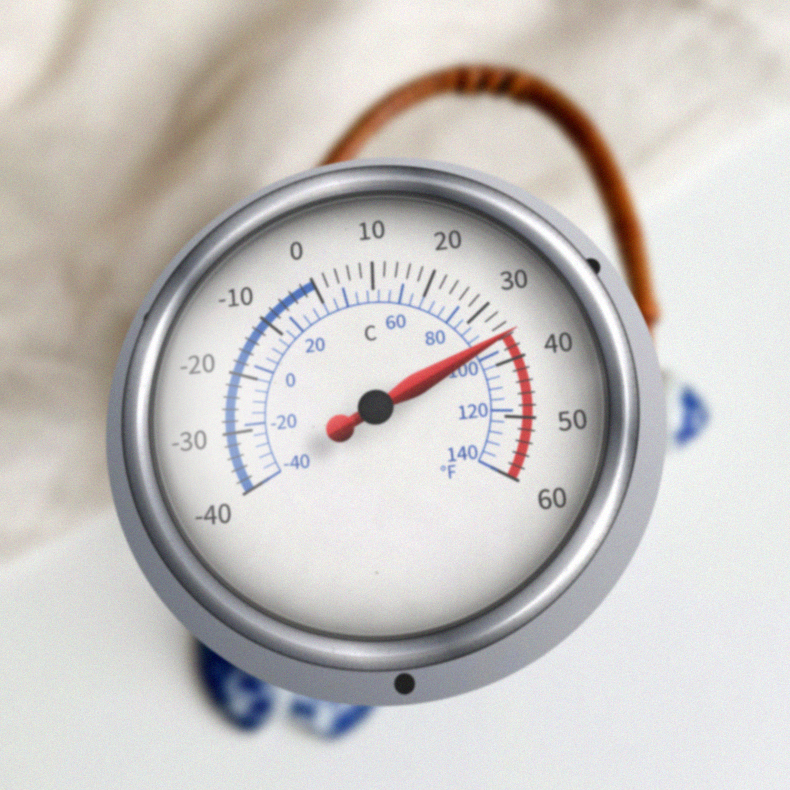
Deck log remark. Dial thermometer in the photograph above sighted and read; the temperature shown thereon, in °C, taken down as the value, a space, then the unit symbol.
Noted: 36 °C
